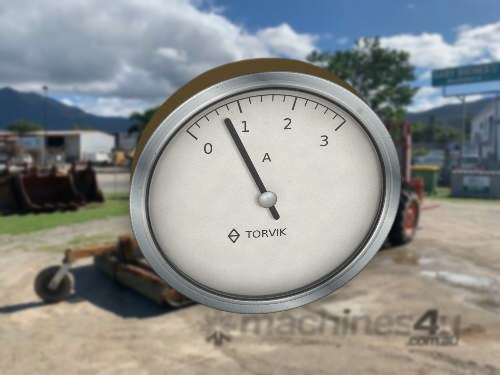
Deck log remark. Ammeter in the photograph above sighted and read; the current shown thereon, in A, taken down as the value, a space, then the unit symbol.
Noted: 0.7 A
